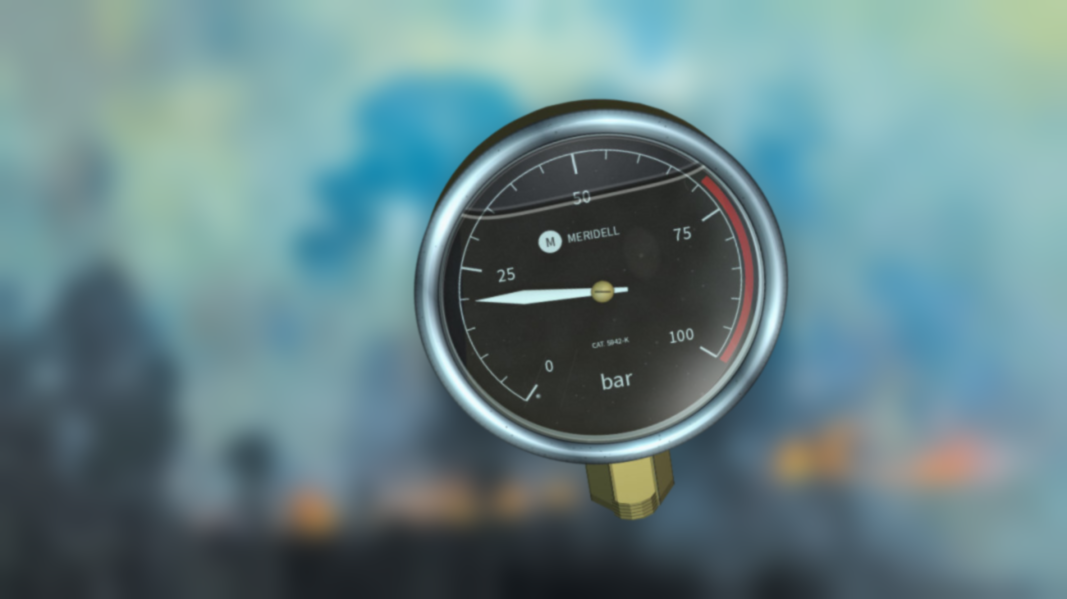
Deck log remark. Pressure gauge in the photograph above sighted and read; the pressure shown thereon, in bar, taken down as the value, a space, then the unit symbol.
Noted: 20 bar
